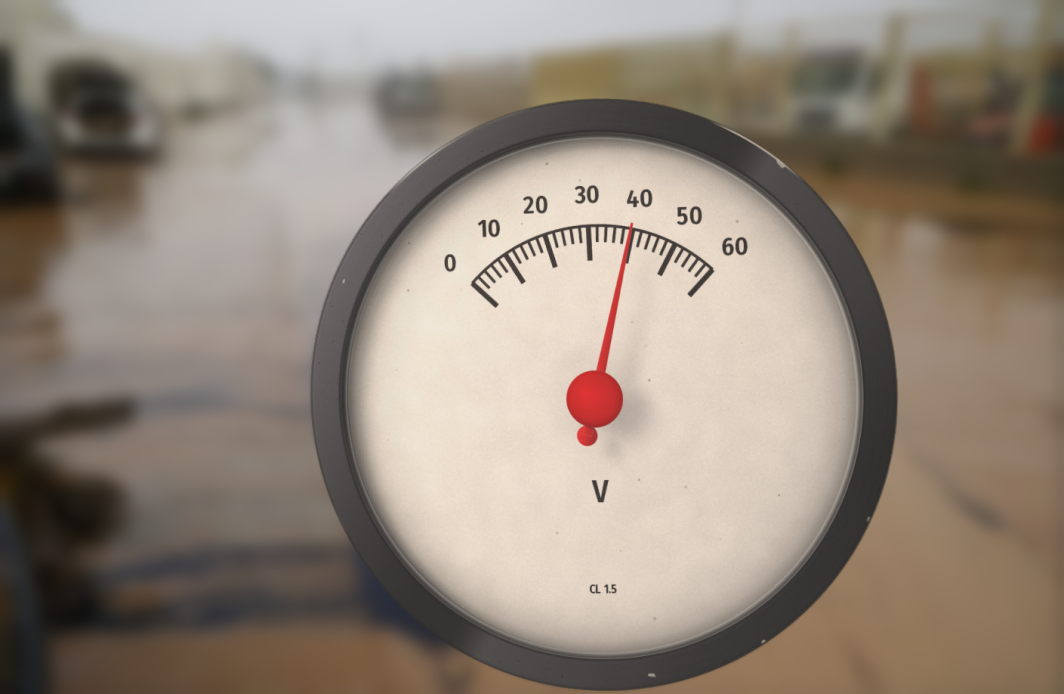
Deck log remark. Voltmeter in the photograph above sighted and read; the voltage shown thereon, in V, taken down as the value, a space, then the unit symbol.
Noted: 40 V
